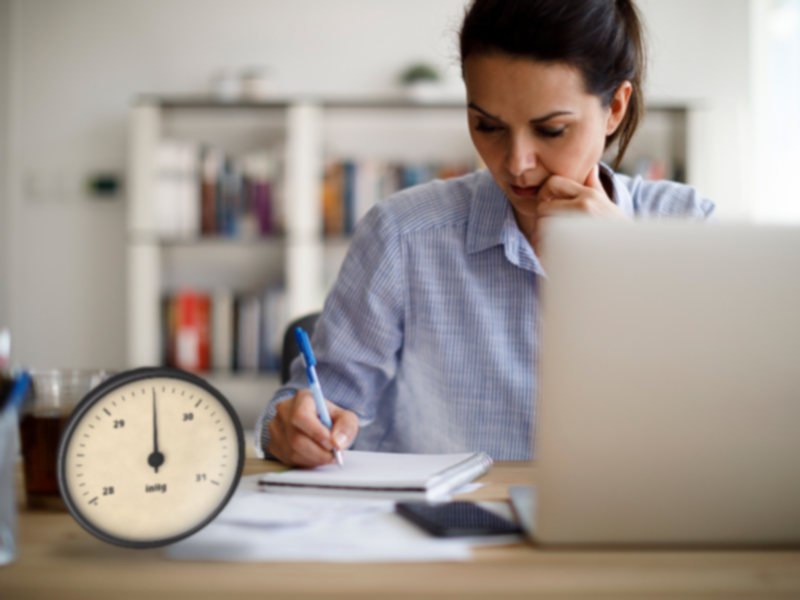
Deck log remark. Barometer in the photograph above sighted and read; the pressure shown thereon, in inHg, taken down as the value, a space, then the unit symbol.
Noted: 29.5 inHg
